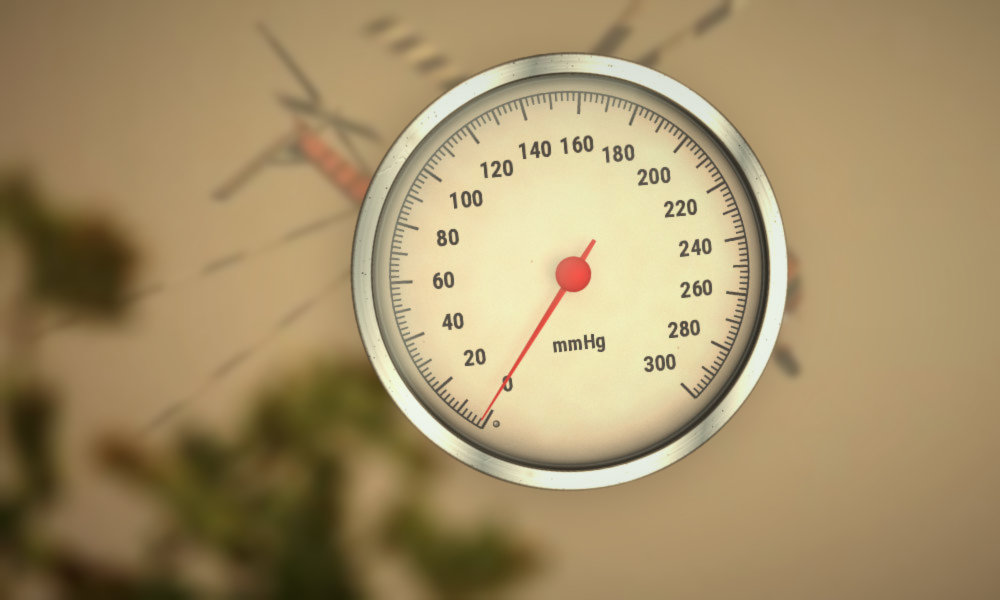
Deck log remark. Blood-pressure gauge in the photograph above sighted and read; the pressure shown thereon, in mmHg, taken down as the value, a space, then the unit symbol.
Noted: 2 mmHg
